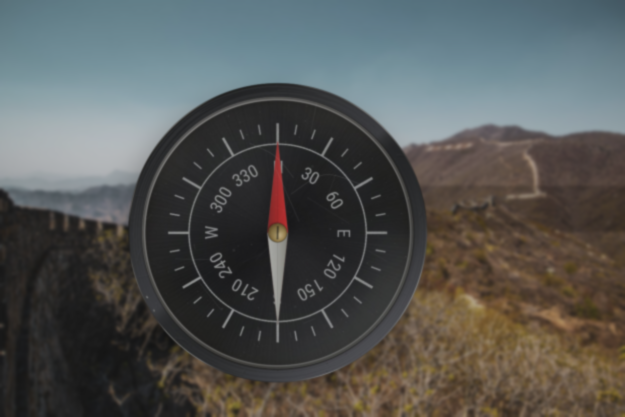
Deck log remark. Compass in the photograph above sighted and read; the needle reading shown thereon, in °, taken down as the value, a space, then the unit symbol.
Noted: 0 °
